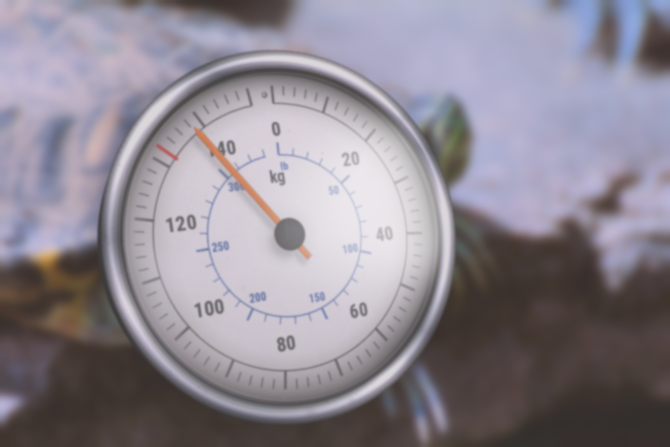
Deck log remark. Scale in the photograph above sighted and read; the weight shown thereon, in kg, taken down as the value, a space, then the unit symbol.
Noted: 138 kg
